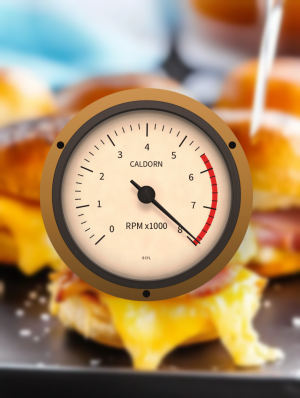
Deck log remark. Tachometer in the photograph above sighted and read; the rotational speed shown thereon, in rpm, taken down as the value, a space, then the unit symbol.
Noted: 7900 rpm
